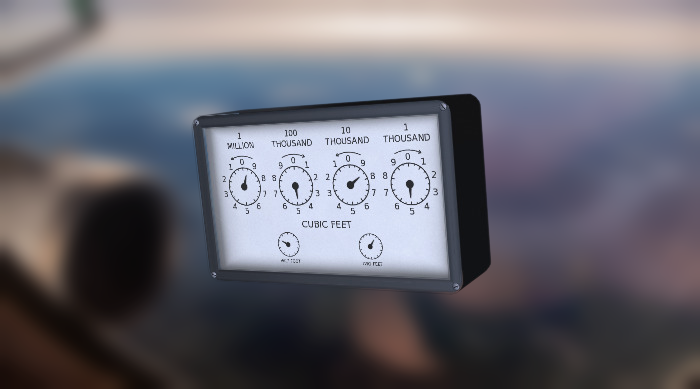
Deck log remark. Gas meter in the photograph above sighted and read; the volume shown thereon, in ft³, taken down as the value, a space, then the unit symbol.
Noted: 948500 ft³
